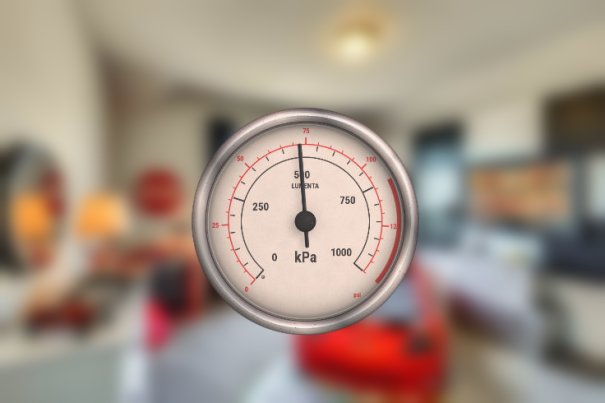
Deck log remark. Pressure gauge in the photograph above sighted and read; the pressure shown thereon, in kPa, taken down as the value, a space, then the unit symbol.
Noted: 500 kPa
